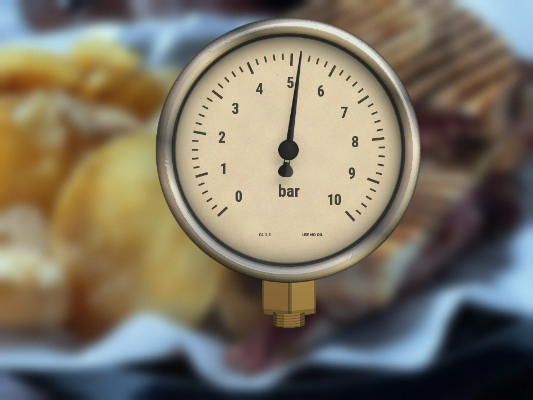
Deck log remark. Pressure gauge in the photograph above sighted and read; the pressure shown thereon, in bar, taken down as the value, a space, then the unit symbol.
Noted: 5.2 bar
